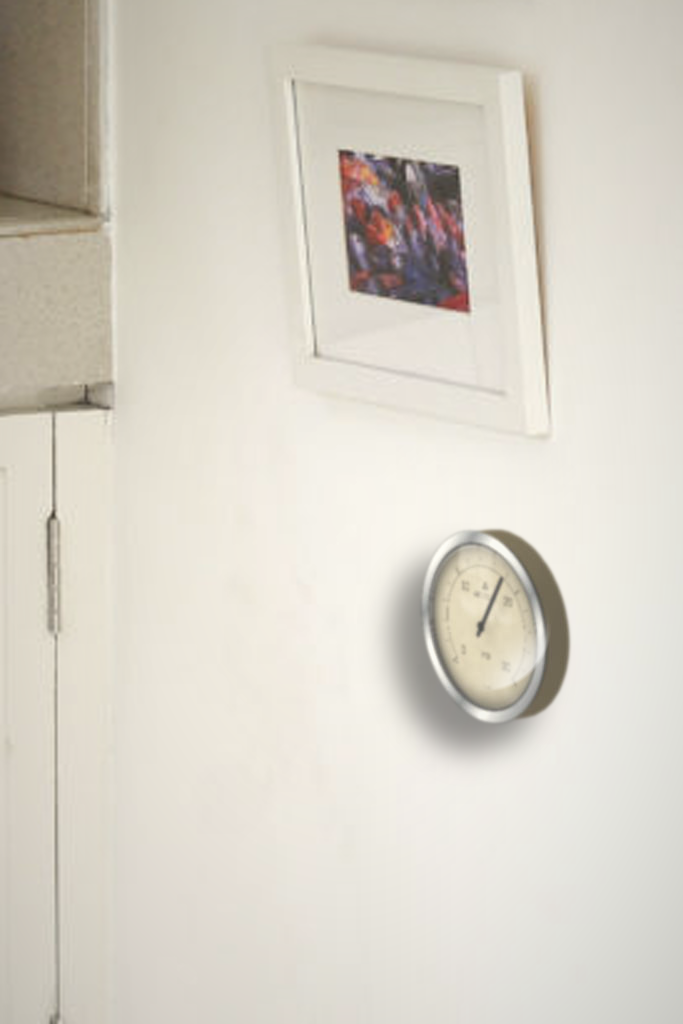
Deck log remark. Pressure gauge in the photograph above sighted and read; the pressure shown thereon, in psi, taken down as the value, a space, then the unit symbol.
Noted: 18 psi
